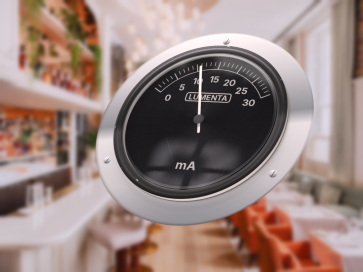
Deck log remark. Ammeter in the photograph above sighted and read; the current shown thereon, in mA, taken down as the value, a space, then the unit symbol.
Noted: 11 mA
